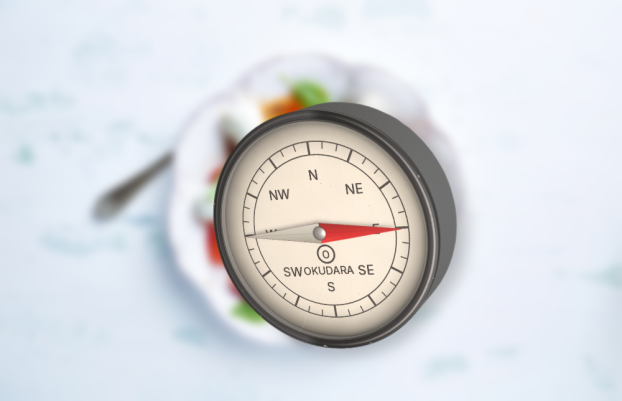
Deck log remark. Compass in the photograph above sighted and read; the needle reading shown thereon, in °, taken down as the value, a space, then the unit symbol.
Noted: 90 °
